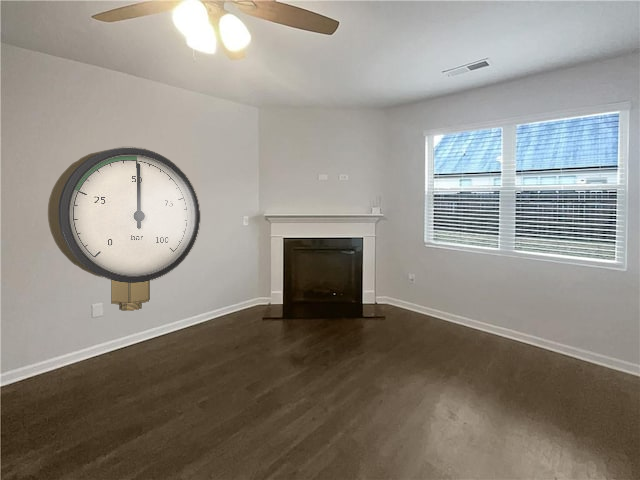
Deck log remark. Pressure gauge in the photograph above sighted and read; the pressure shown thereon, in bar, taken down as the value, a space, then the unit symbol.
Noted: 50 bar
